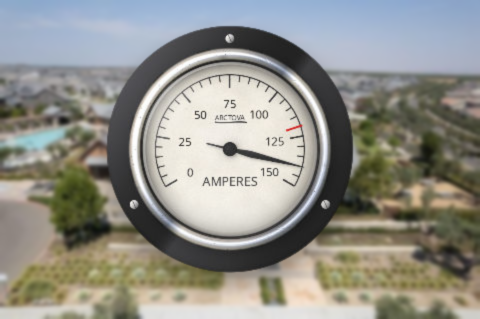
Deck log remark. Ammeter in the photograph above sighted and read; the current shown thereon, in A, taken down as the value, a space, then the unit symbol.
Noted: 140 A
